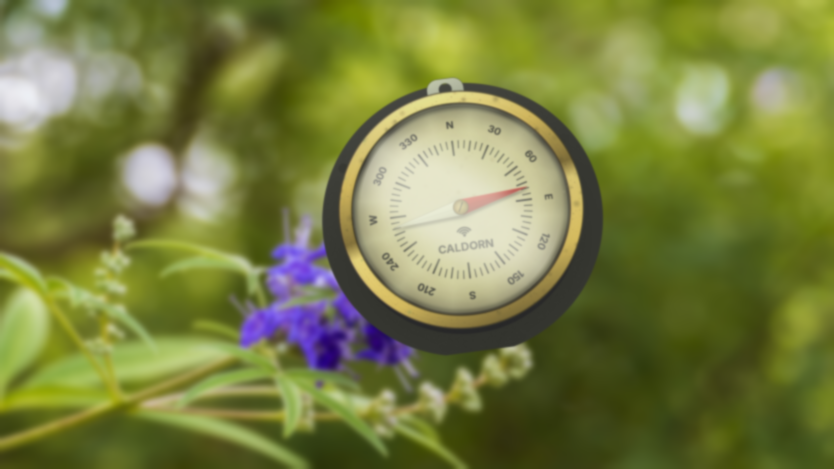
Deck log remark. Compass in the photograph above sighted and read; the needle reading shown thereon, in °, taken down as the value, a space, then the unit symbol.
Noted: 80 °
